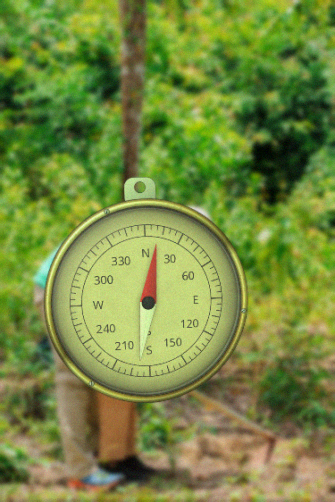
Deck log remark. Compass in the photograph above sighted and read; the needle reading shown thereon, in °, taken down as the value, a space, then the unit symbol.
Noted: 10 °
